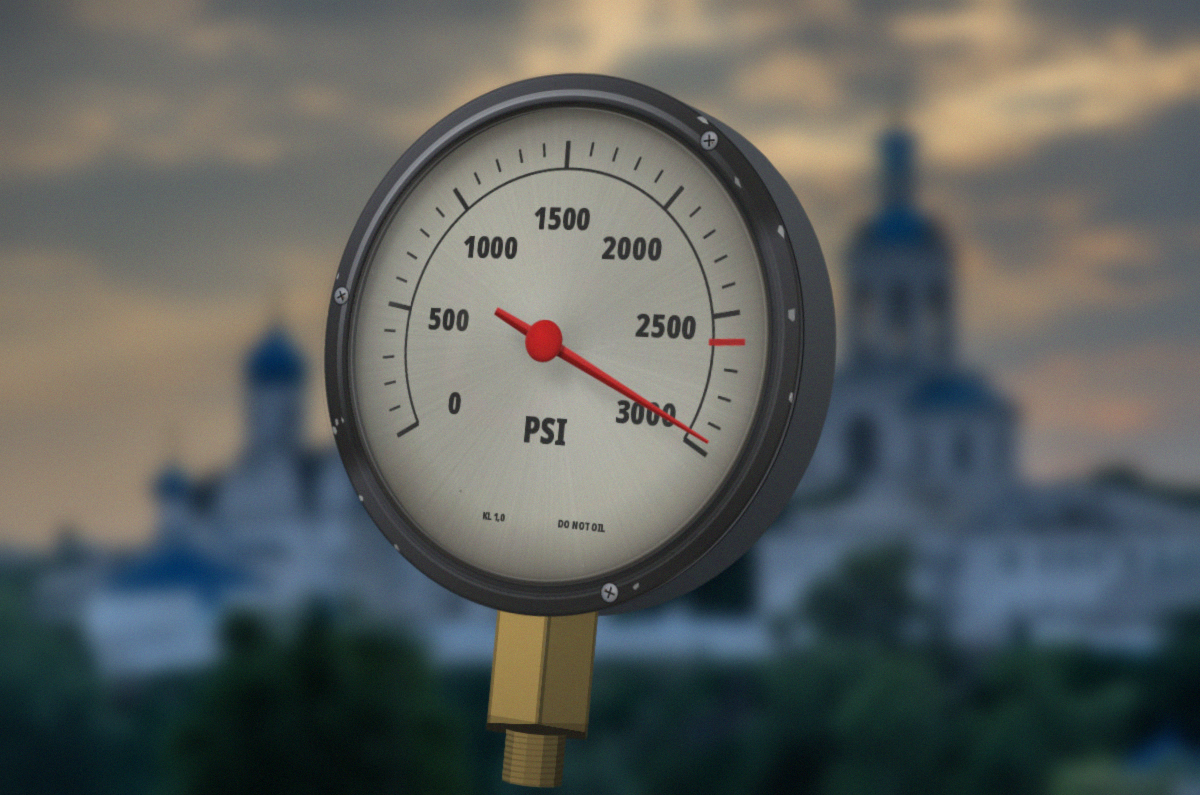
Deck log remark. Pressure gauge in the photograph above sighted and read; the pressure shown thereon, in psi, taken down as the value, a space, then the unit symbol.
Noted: 2950 psi
